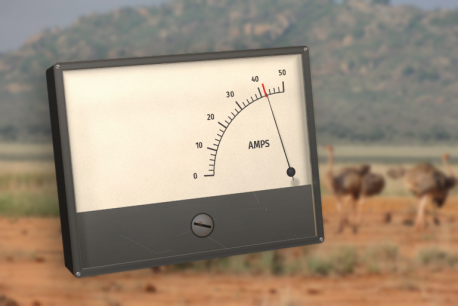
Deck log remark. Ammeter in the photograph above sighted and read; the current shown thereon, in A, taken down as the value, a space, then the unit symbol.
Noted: 42 A
